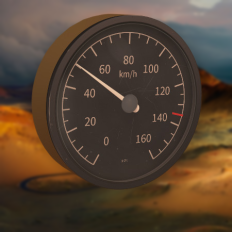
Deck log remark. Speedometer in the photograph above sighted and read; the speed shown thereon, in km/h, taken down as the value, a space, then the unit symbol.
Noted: 50 km/h
